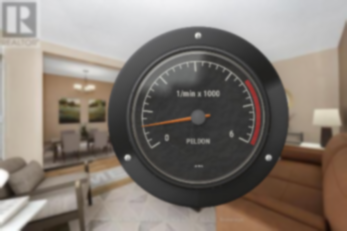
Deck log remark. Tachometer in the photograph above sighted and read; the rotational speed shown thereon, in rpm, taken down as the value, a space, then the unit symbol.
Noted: 600 rpm
